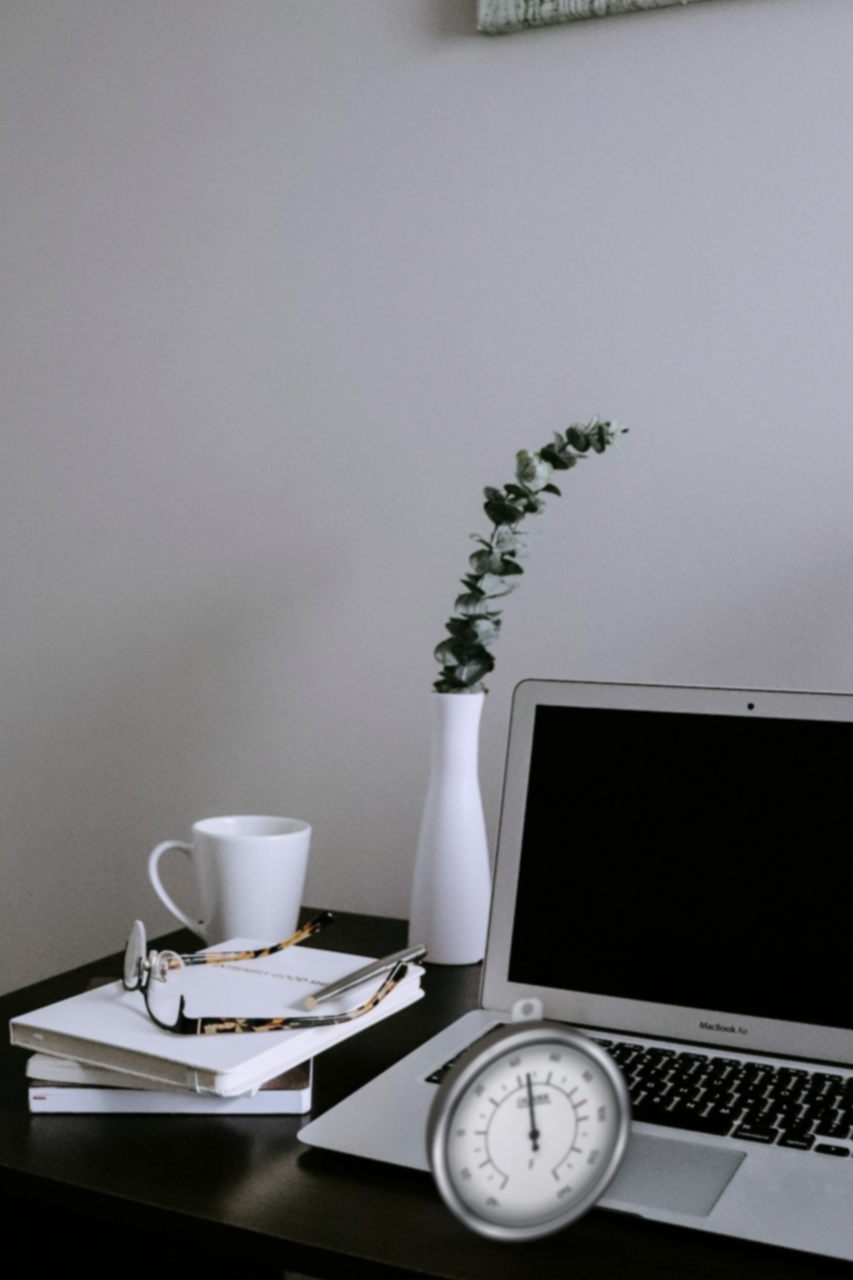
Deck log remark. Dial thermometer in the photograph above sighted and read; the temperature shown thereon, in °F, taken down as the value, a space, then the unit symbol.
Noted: 45 °F
